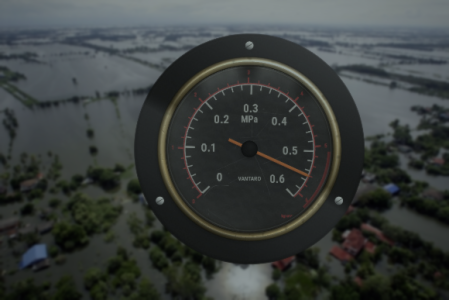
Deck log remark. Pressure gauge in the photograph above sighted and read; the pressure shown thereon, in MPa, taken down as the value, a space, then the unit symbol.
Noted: 0.55 MPa
